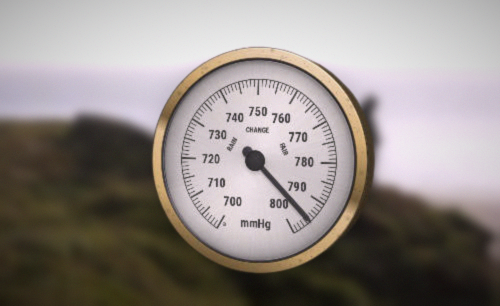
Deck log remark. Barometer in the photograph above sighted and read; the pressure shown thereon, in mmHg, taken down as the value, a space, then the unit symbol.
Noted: 795 mmHg
